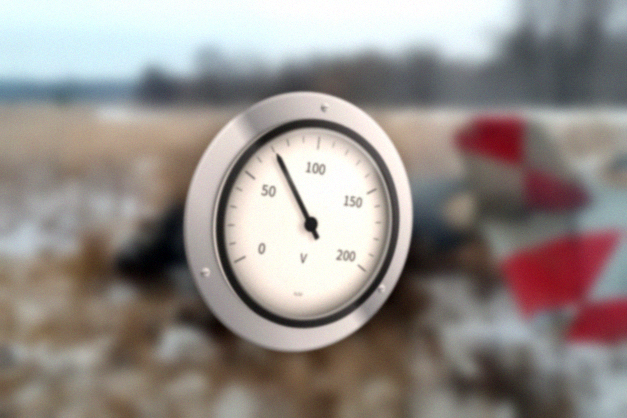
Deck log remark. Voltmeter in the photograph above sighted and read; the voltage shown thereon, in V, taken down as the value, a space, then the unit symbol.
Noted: 70 V
